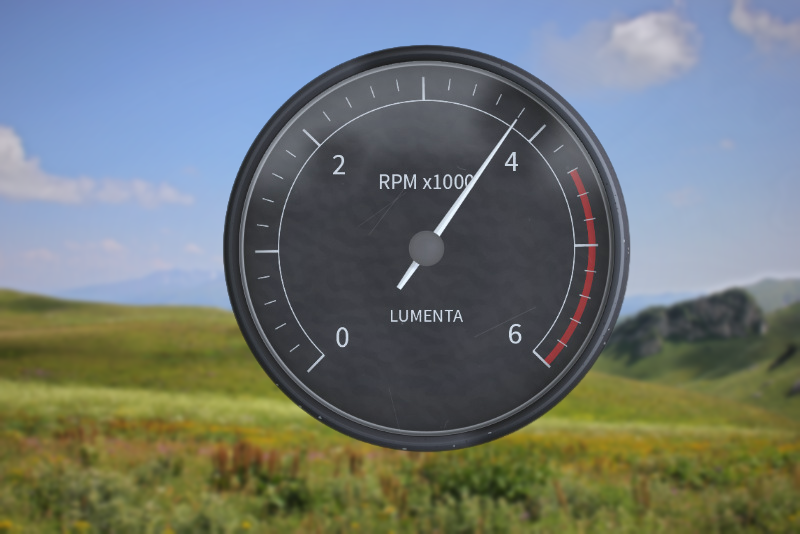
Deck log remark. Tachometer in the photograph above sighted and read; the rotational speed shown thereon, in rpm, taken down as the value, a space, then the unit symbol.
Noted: 3800 rpm
